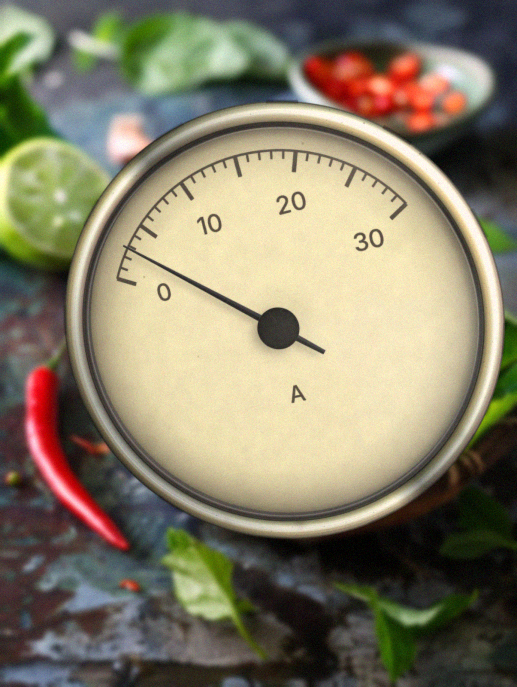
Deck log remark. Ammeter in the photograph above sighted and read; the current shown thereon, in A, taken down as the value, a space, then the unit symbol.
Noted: 3 A
